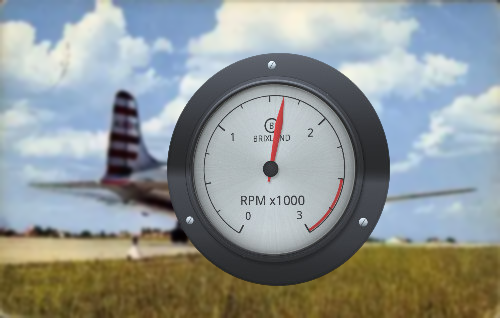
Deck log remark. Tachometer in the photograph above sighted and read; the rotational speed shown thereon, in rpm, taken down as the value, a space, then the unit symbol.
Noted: 1625 rpm
